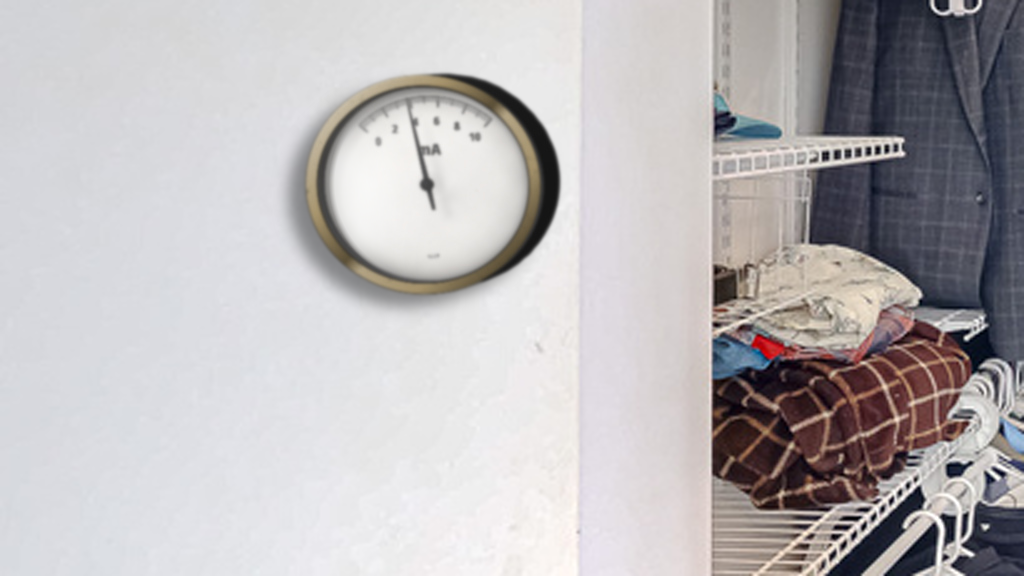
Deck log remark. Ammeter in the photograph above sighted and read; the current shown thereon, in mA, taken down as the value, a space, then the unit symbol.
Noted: 4 mA
